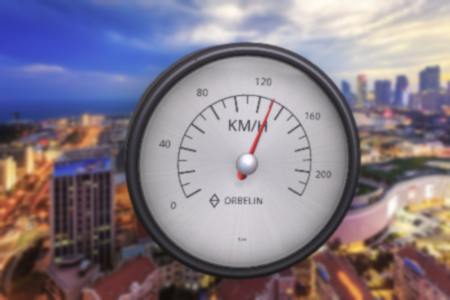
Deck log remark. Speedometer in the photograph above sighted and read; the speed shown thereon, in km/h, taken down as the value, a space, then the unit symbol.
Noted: 130 km/h
